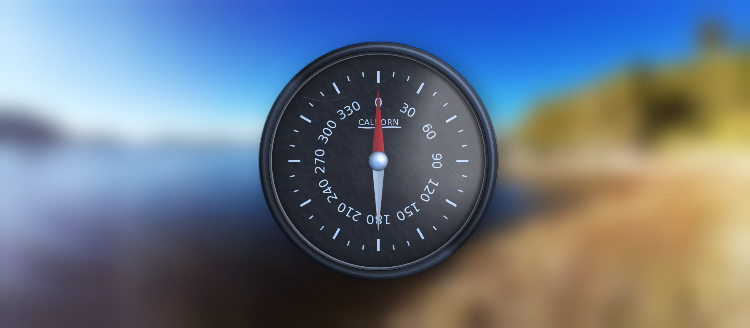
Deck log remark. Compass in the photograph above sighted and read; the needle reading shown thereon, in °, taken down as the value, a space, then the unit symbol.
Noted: 0 °
